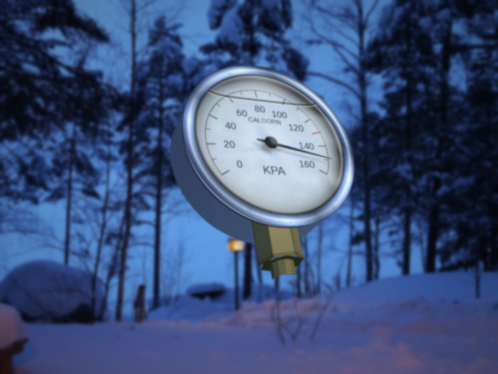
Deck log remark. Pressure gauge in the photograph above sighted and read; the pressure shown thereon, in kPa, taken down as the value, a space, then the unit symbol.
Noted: 150 kPa
